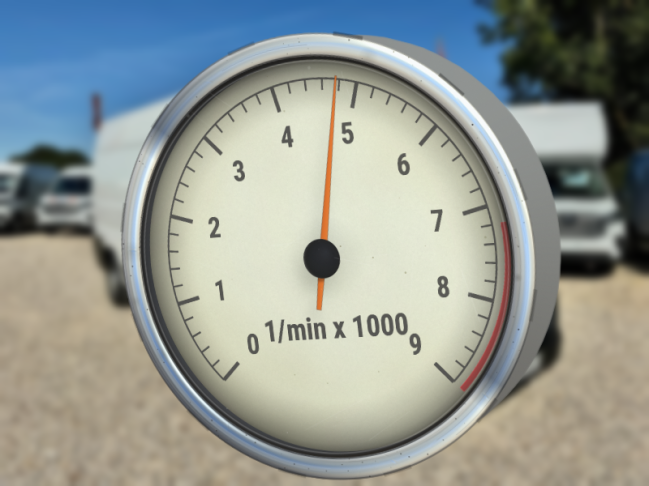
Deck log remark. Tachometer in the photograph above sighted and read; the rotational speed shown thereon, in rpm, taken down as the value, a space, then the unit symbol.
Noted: 4800 rpm
